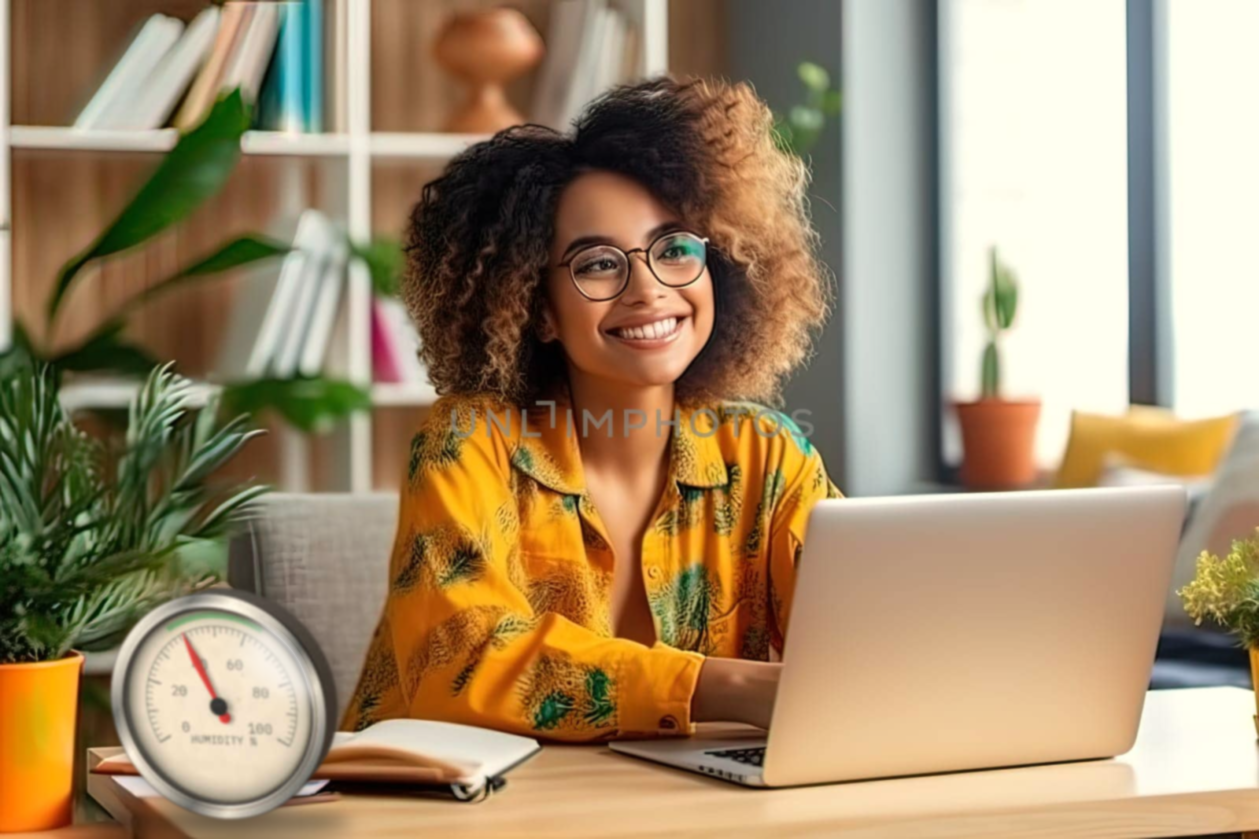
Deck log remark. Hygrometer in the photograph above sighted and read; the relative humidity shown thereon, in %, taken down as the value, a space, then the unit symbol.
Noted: 40 %
